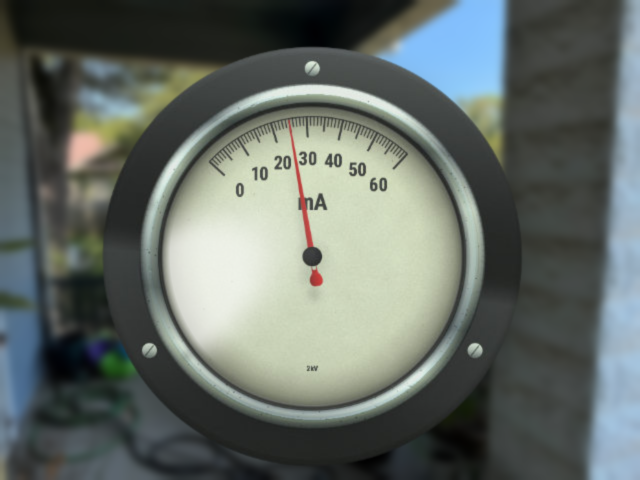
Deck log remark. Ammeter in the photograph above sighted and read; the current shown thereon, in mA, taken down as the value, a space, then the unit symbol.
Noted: 25 mA
